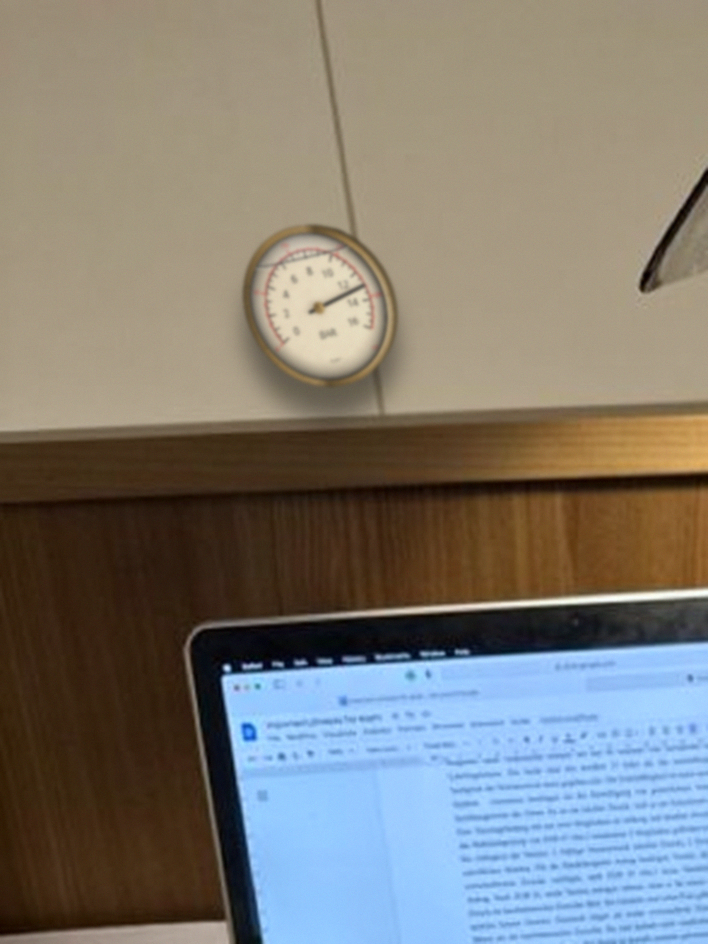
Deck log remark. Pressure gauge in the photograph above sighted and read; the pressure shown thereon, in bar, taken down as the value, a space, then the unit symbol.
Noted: 13 bar
